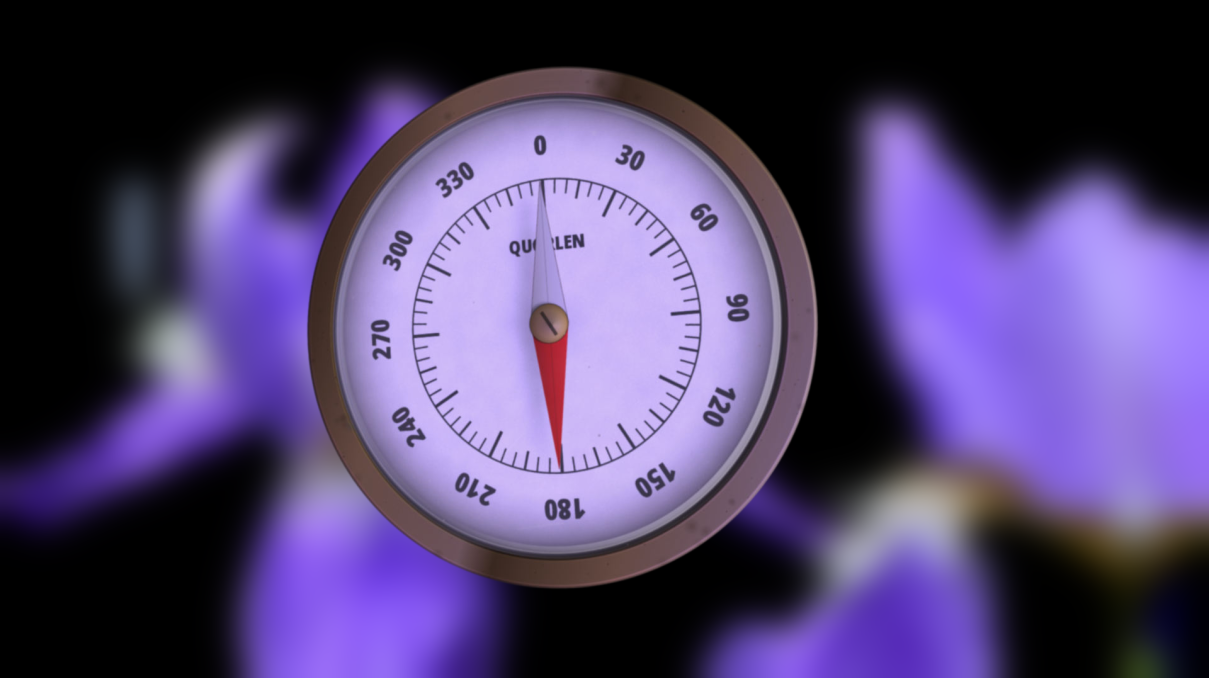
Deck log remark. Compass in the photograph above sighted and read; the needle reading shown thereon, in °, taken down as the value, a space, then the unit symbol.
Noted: 180 °
